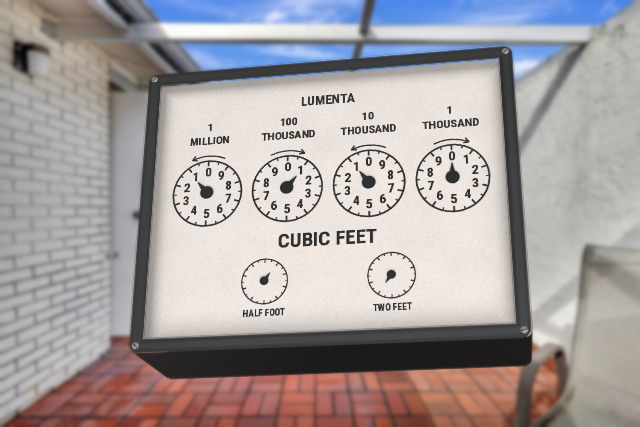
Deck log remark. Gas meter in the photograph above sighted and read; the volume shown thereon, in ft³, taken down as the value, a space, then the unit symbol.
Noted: 111000 ft³
